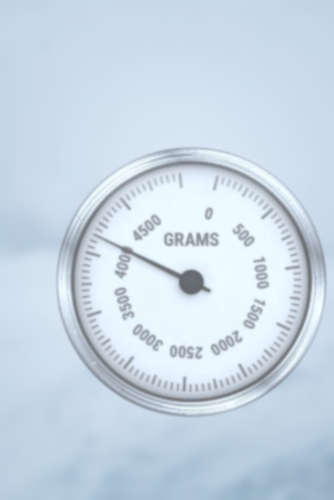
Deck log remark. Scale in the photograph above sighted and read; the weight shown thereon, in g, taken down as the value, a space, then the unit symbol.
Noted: 4150 g
